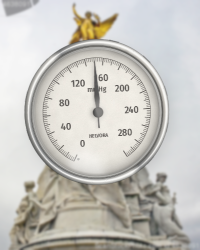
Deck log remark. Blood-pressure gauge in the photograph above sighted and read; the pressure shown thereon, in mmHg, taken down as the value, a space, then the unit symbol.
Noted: 150 mmHg
